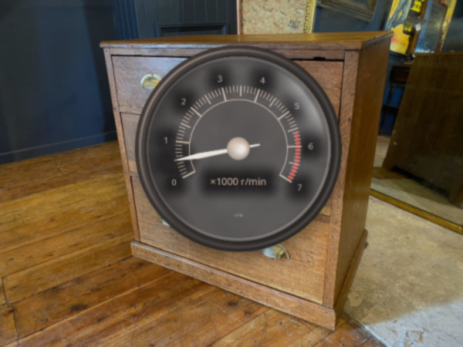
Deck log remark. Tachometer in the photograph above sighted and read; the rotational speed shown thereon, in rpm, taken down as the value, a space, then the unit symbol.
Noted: 500 rpm
